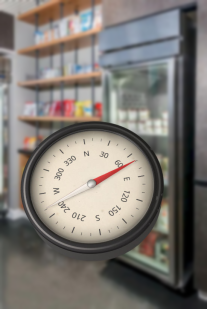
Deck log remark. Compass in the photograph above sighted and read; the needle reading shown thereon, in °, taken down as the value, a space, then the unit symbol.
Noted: 70 °
